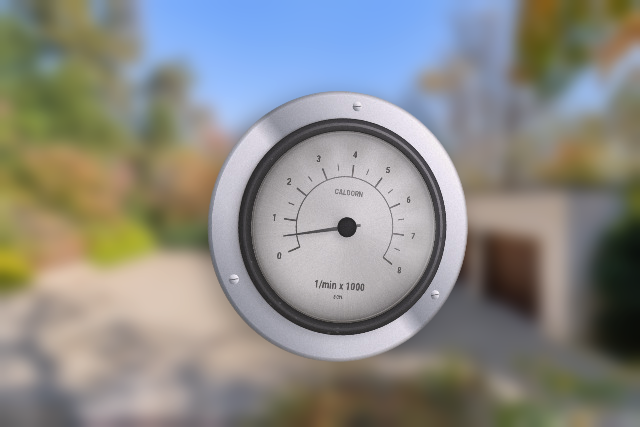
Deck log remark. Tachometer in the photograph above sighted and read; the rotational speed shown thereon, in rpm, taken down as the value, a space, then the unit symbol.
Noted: 500 rpm
